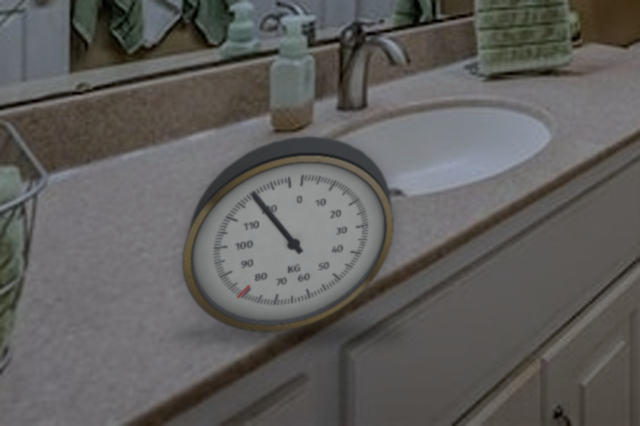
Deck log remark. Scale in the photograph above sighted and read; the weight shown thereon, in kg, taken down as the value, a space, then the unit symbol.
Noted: 120 kg
